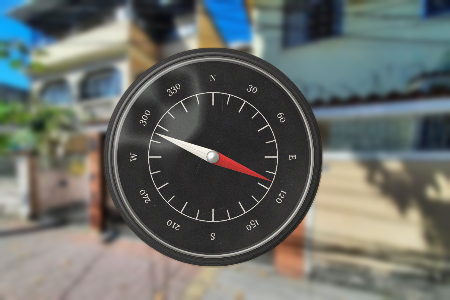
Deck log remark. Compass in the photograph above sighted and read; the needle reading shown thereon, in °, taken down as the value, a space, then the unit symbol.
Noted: 112.5 °
